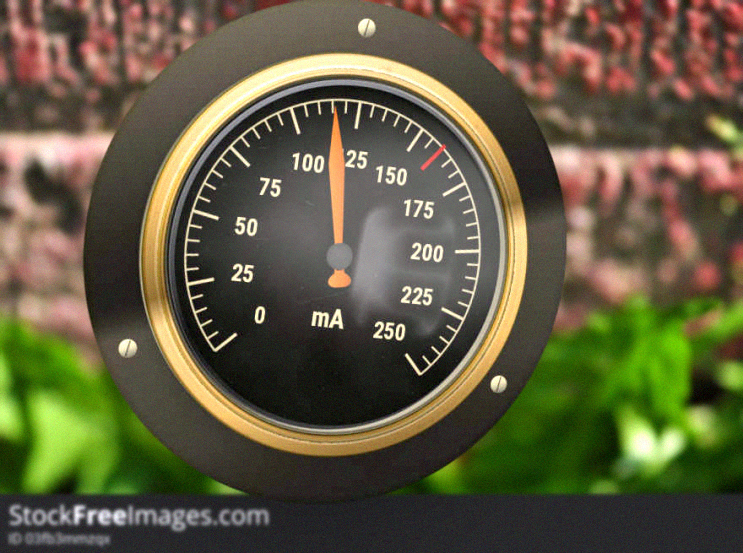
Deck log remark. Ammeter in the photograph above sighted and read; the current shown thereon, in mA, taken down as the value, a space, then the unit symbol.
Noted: 115 mA
